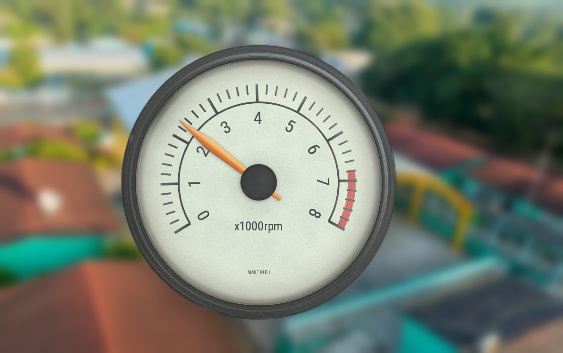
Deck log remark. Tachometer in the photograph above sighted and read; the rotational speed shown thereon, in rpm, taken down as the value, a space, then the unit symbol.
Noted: 2300 rpm
